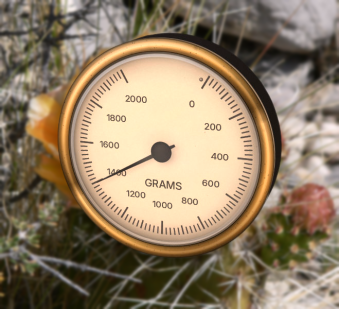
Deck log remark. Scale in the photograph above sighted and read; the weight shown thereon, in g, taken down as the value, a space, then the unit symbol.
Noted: 1400 g
